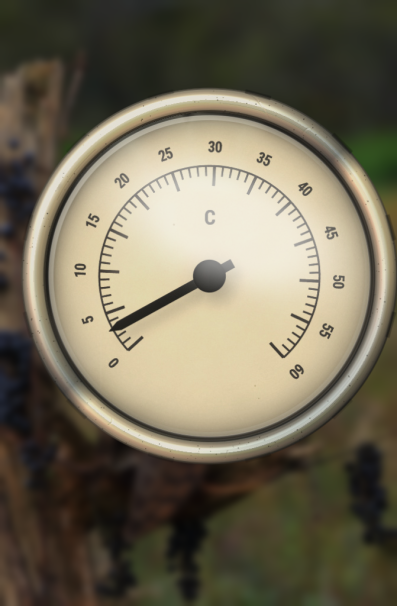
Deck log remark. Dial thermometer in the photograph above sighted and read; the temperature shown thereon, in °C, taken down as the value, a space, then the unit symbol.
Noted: 3 °C
